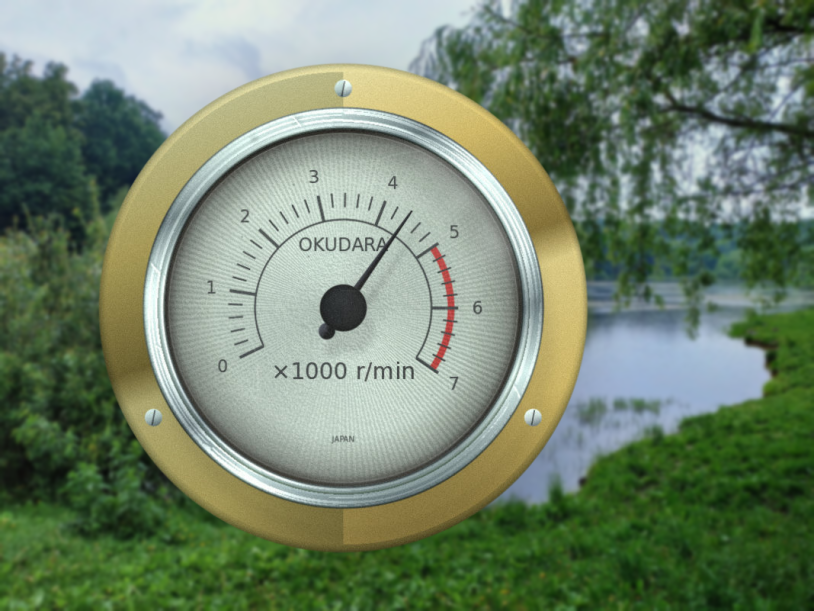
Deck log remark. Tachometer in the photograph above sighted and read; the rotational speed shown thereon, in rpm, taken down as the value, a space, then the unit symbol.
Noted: 4400 rpm
